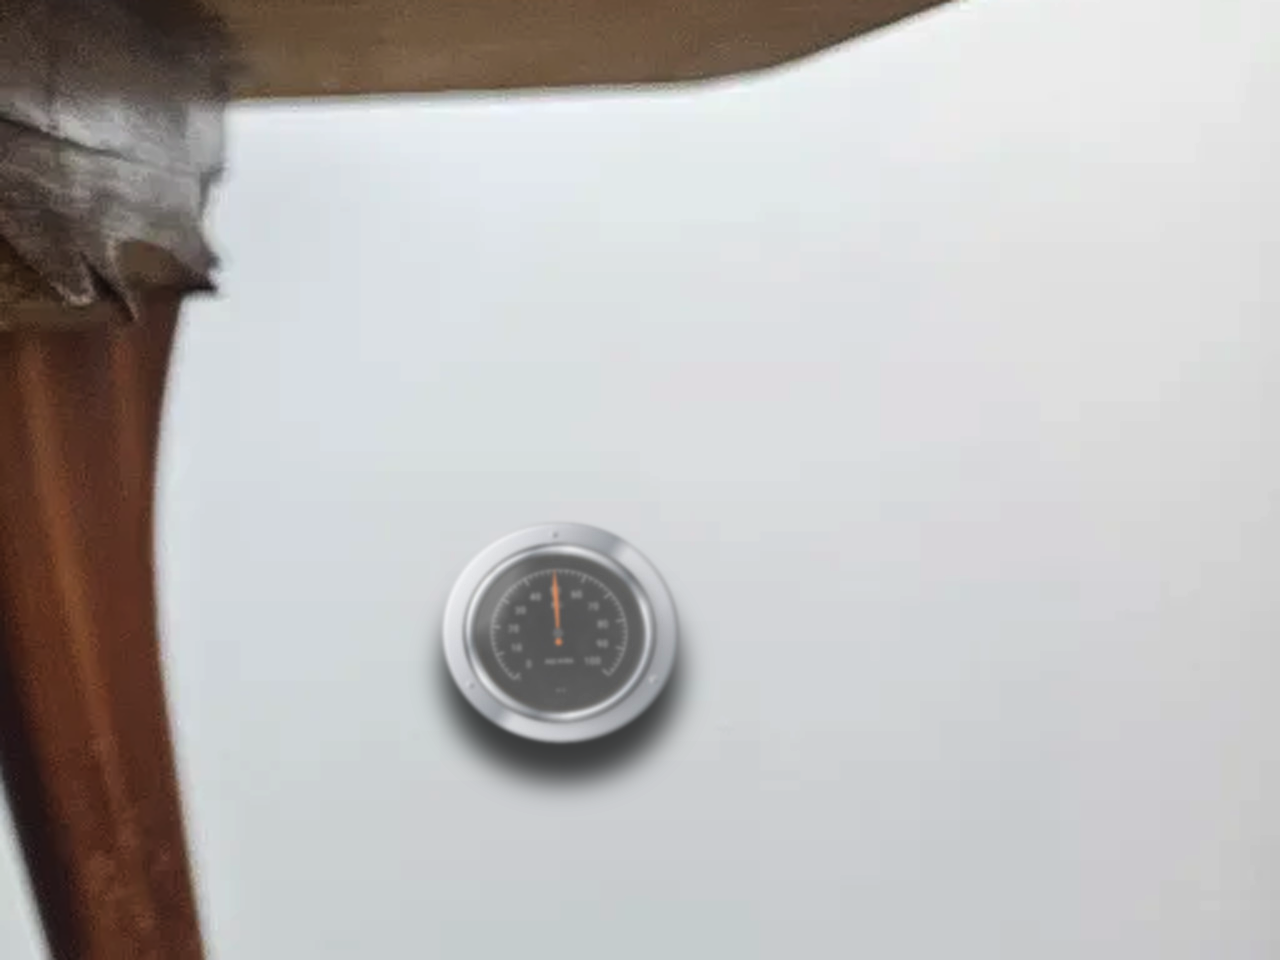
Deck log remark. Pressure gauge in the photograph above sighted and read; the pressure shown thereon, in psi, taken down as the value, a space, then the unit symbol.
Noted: 50 psi
